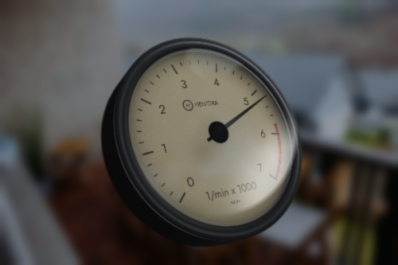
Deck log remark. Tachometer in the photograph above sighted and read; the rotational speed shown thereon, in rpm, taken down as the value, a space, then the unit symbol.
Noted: 5200 rpm
